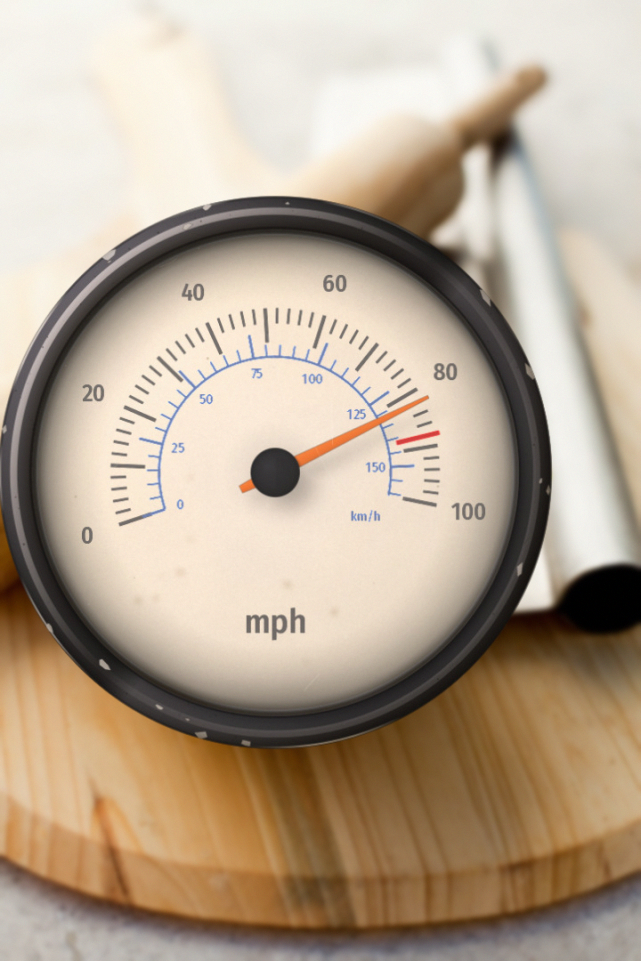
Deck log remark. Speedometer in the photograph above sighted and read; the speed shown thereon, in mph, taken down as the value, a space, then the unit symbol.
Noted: 82 mph
